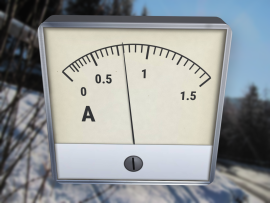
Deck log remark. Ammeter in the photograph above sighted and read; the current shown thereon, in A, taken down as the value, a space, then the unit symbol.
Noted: 0.8 A
